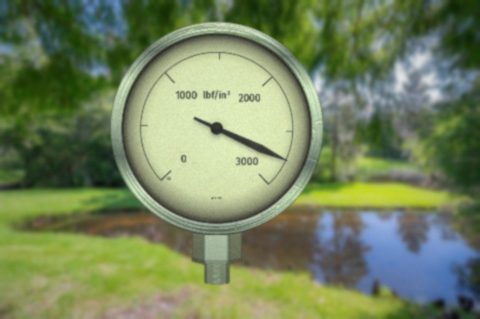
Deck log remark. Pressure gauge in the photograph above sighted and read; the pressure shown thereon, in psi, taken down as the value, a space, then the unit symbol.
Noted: 2750 psi
